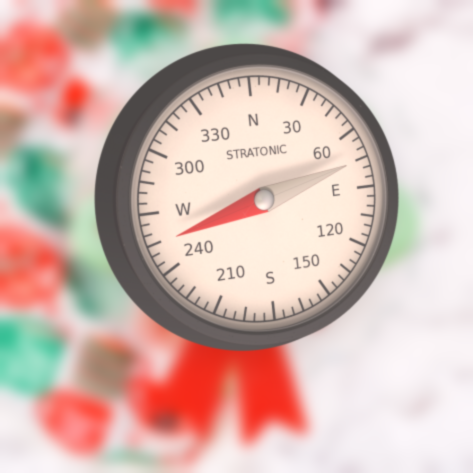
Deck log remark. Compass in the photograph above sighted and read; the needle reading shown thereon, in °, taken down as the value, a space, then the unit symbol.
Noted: 255 °
